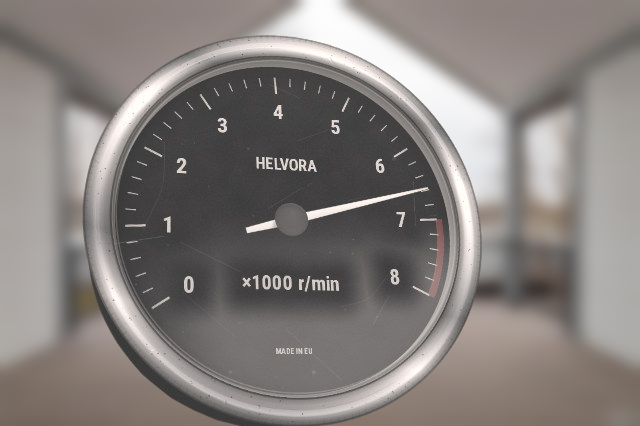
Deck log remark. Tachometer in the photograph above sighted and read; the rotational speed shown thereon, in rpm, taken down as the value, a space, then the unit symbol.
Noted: 6600 rpm
